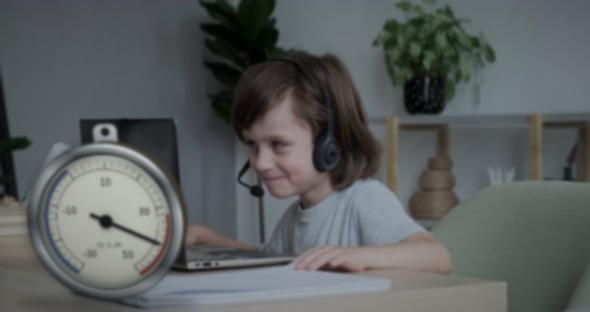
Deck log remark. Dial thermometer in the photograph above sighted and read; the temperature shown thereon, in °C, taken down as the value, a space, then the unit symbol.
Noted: 40 °C
